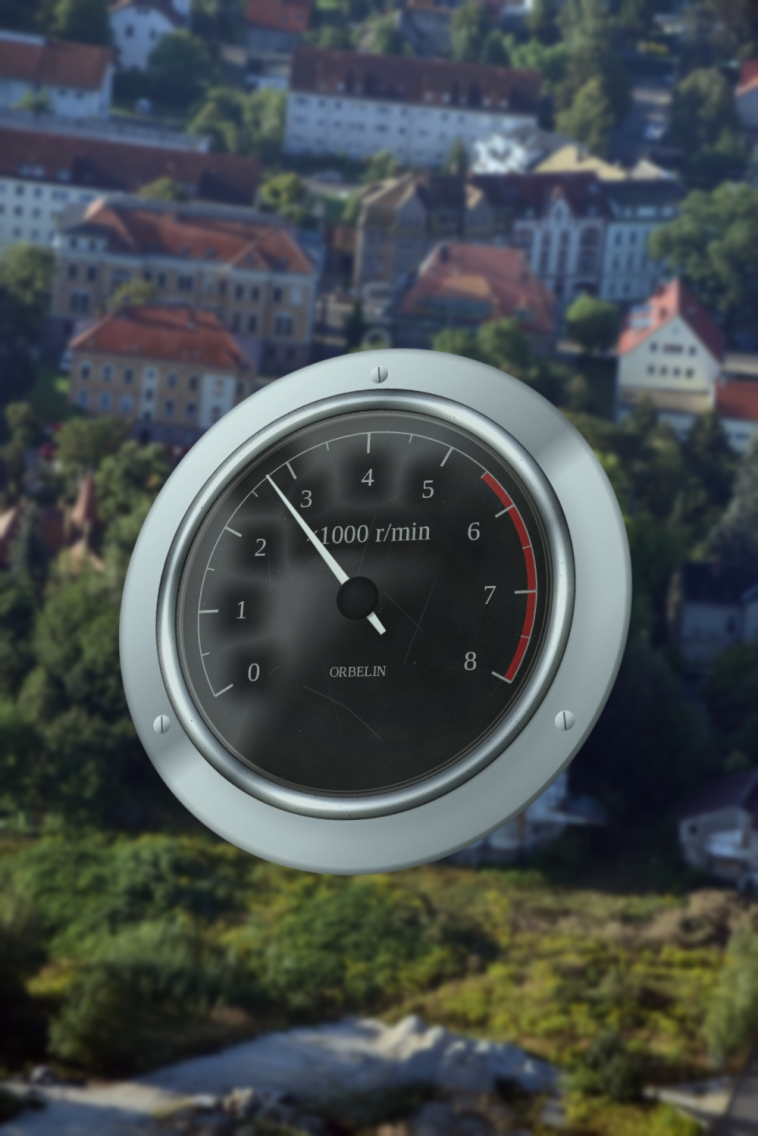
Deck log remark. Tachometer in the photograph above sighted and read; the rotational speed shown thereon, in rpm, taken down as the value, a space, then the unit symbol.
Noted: 2750 rpm
